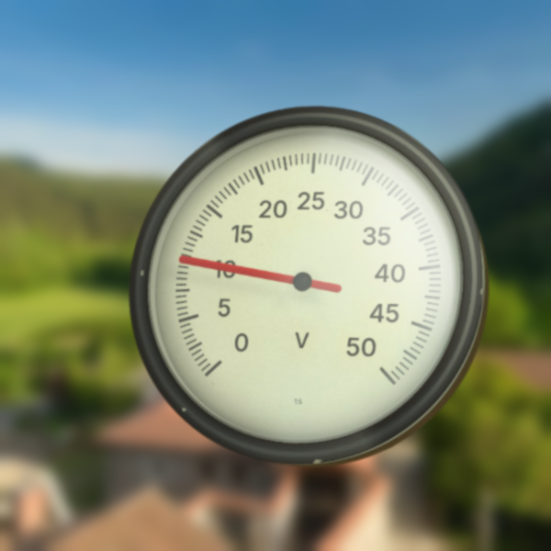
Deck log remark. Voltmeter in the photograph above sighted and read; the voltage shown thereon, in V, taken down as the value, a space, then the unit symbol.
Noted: 10 V
